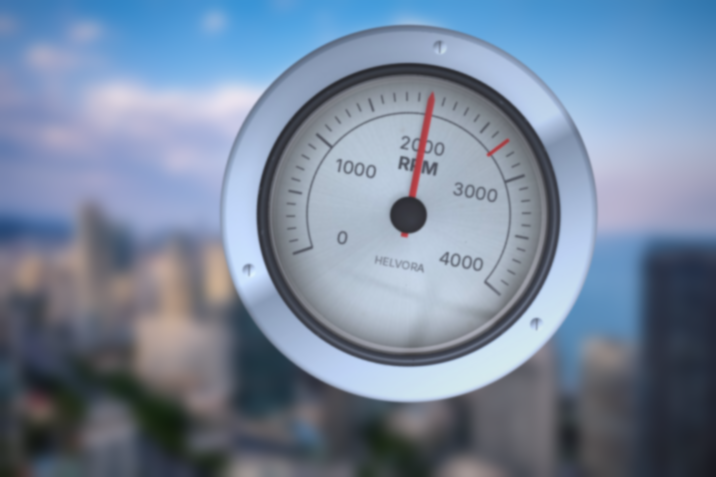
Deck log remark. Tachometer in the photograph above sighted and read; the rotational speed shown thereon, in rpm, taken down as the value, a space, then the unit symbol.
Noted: 2000 rpm
